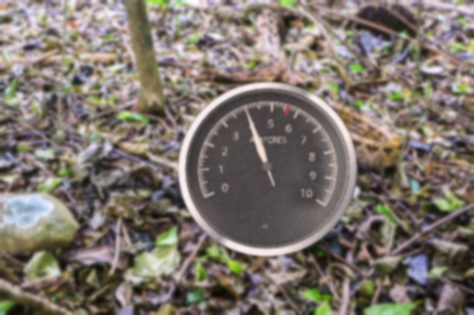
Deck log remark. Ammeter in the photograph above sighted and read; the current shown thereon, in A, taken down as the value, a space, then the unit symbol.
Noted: 4 A
